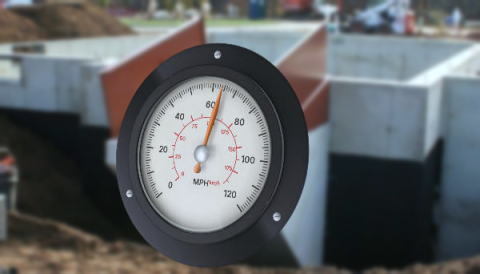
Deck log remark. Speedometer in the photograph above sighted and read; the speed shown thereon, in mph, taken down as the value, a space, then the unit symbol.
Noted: 65 mph
